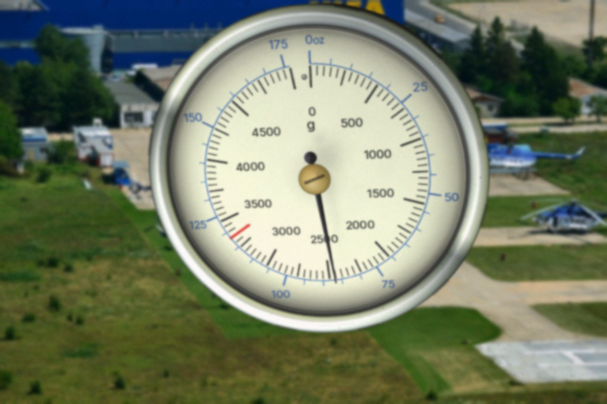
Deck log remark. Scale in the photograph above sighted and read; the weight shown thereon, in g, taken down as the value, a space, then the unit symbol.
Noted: 2450 g
